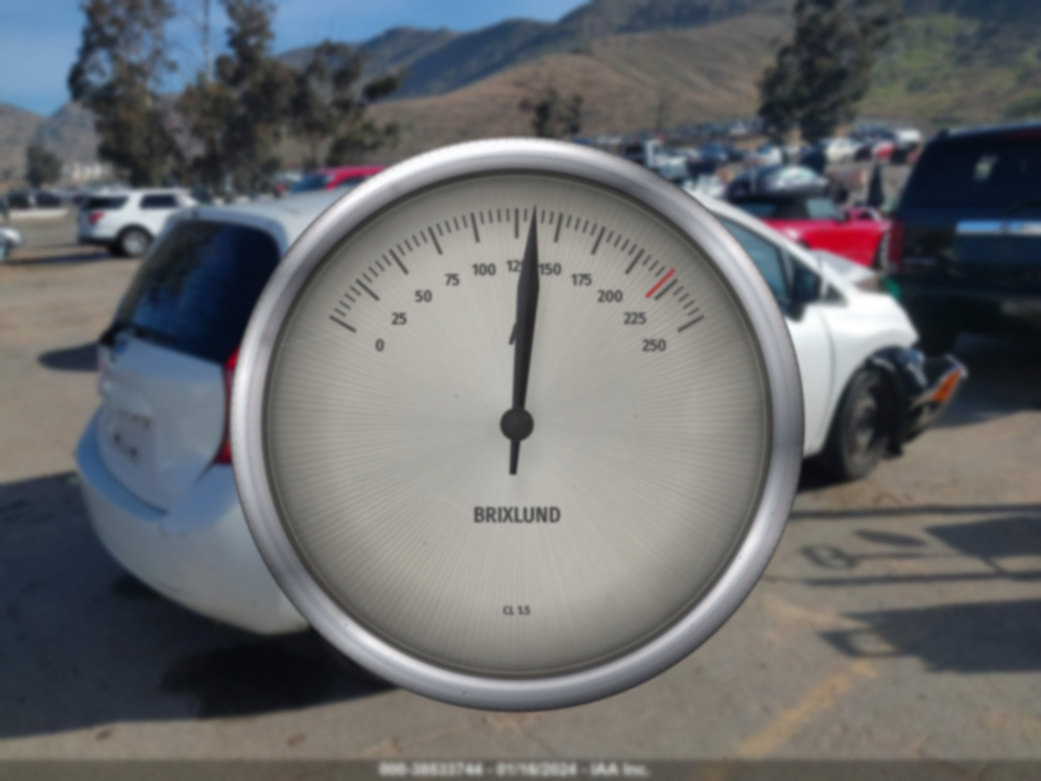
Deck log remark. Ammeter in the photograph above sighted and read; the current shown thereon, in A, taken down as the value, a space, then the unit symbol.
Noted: 135 A
